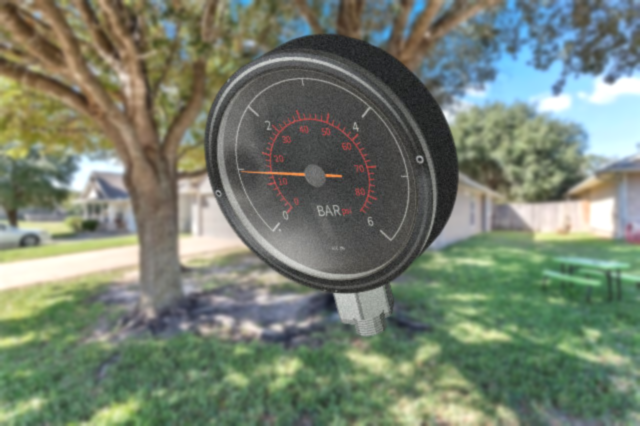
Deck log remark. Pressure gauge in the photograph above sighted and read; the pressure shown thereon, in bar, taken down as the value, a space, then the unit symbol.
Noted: 1 bar
